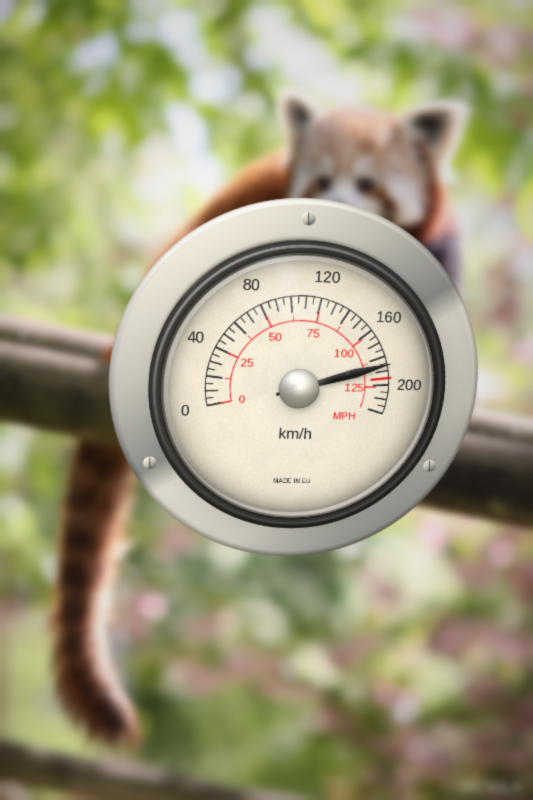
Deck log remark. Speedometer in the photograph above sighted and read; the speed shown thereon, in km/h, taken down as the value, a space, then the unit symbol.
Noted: 185 km/h
